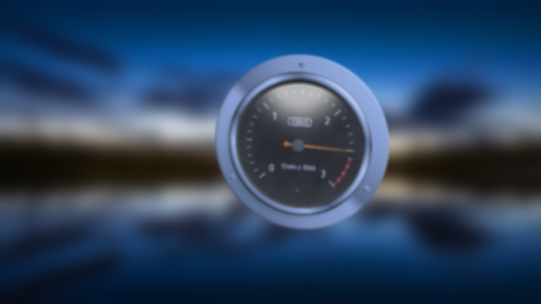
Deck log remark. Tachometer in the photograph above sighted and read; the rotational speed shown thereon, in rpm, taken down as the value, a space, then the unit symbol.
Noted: 2500 rpm
